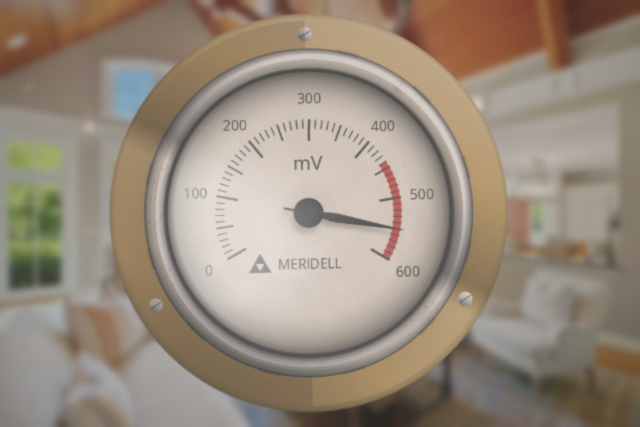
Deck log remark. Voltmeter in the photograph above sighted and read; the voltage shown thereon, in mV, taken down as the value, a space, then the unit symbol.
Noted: 550 mV
